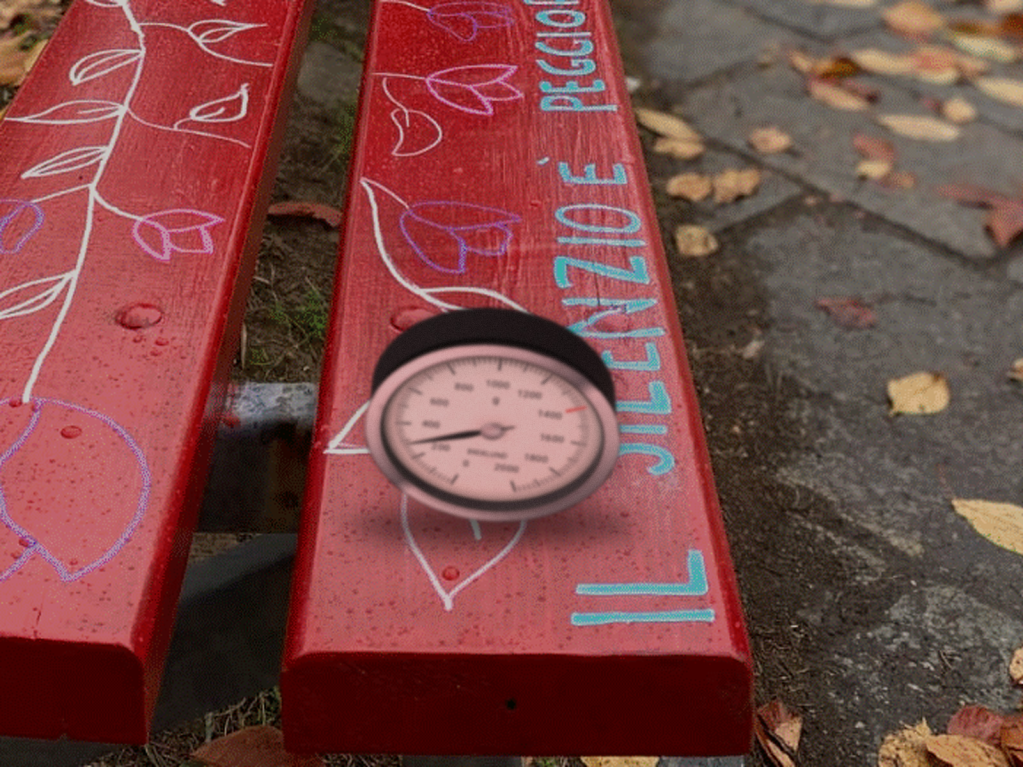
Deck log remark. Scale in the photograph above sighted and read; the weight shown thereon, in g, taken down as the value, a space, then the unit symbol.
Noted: 300 g
